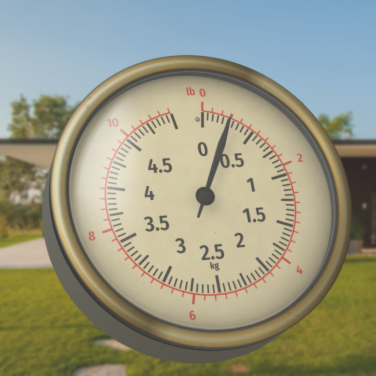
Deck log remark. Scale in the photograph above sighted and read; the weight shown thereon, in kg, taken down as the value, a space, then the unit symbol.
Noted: 0.25 kg
